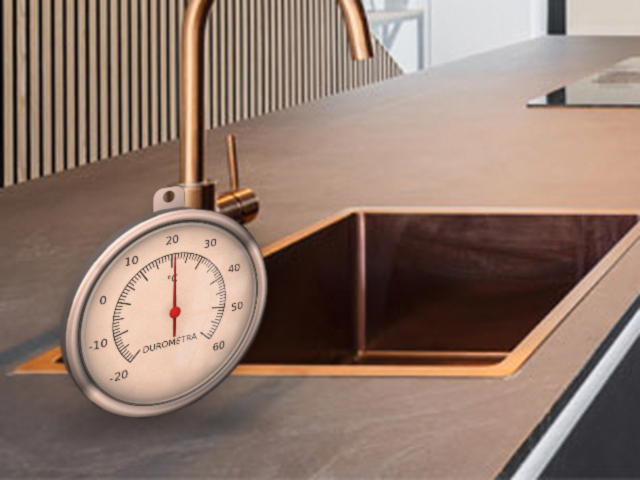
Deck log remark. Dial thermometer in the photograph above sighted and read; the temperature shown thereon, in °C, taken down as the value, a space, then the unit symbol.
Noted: 20 °C
